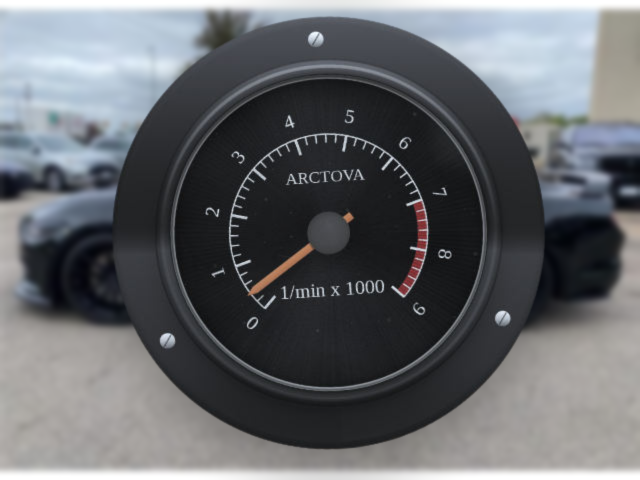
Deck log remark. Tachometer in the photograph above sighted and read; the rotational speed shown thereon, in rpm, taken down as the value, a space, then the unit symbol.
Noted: 400 rpm
